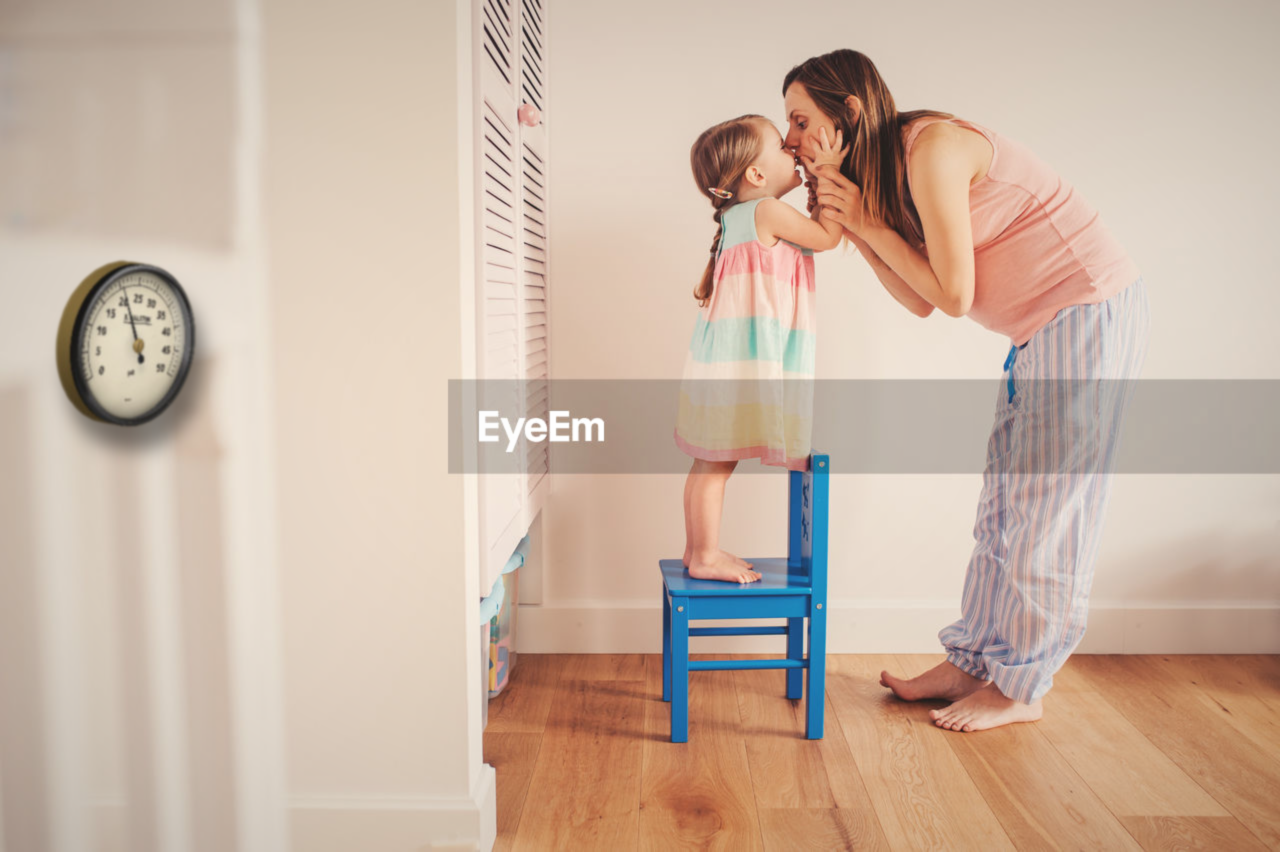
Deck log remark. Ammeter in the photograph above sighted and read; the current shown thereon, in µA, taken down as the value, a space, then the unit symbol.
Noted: 20 µA
